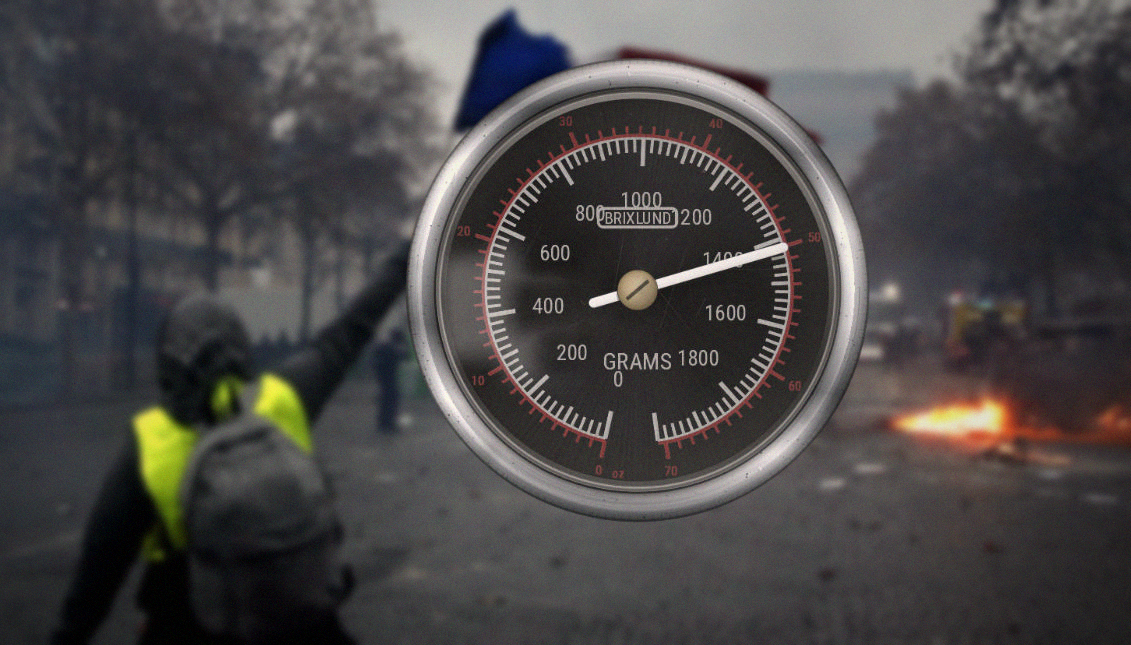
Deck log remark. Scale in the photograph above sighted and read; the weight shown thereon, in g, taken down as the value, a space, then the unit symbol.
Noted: 1420 g
